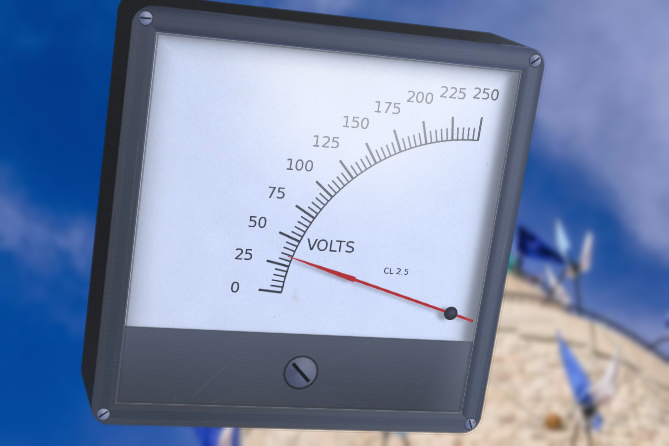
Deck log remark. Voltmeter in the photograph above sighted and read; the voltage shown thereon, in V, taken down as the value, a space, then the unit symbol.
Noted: 35 V
